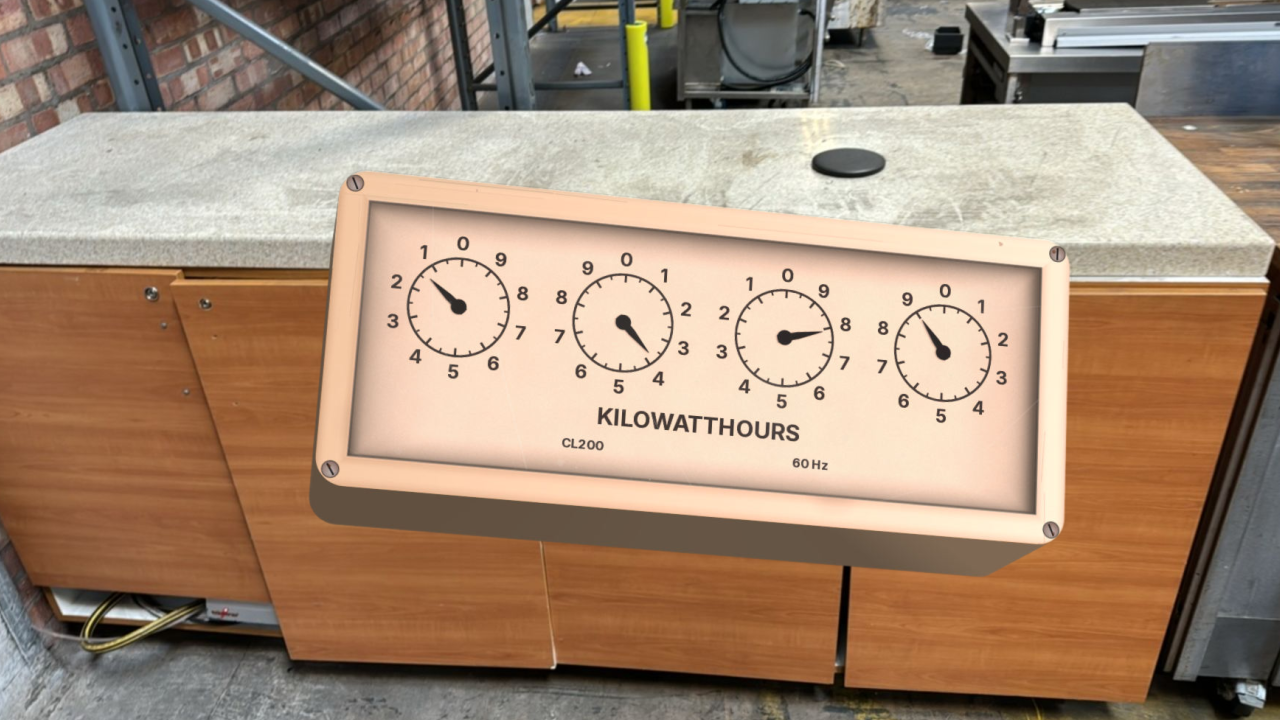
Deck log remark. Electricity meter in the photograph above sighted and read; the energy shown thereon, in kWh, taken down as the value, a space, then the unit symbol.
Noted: 1379 kWh
